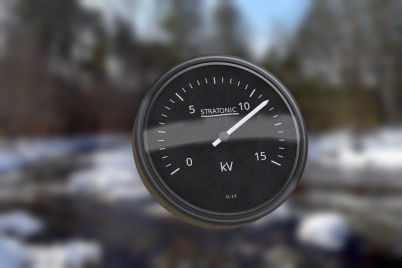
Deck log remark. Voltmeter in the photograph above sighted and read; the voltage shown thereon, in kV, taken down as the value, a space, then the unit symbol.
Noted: 11 kV
